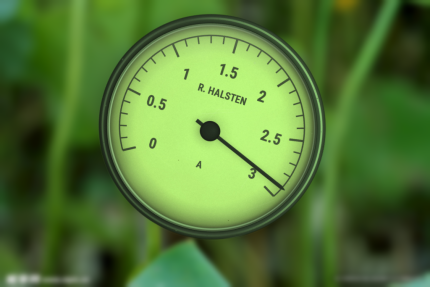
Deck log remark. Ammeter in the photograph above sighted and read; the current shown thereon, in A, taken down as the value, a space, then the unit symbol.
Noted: 2.9 A
